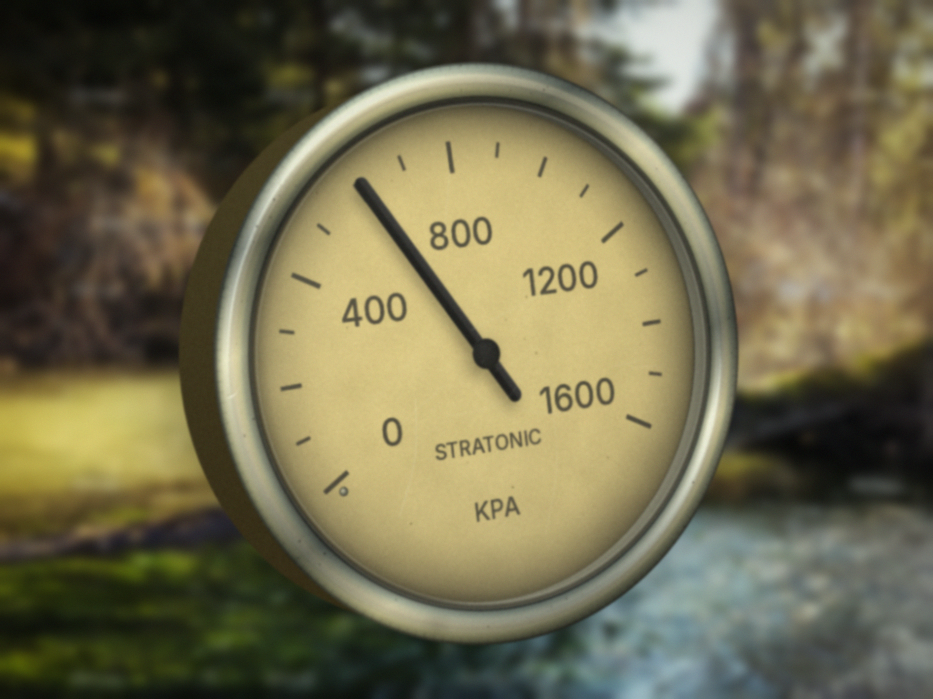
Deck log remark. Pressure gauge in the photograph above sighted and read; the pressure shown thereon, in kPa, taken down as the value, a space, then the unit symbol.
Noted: 600 kPa
